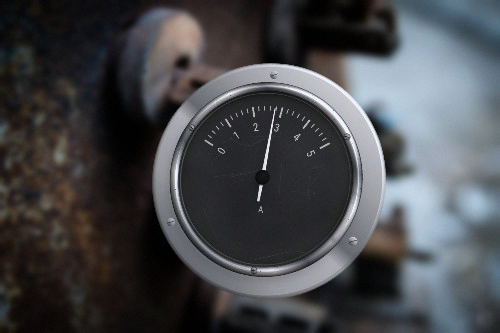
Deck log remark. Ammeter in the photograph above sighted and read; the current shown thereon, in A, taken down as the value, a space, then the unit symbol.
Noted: 2.8 A
